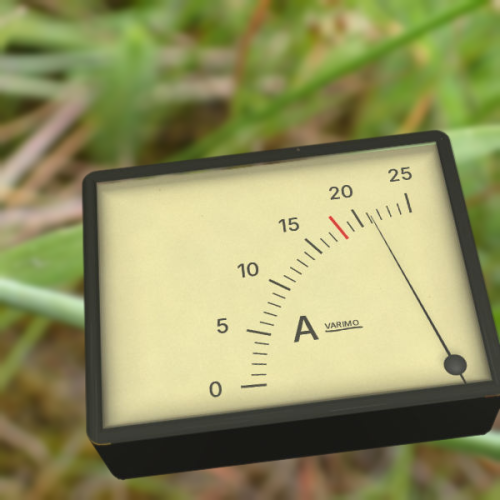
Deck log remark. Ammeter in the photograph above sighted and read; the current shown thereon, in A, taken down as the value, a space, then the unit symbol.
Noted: 21 A
